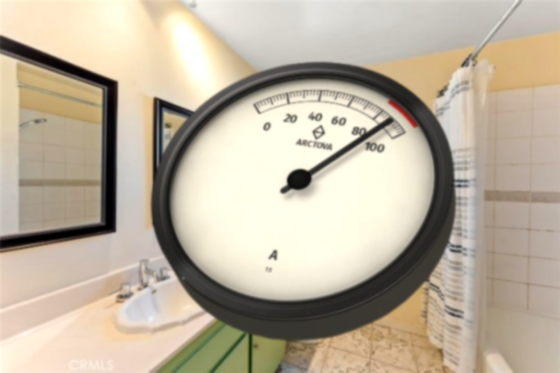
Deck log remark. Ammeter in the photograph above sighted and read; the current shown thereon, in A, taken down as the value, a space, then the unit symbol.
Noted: 90 A
